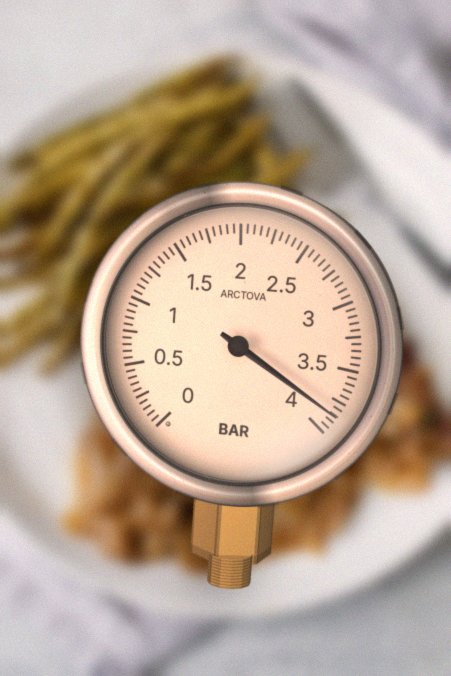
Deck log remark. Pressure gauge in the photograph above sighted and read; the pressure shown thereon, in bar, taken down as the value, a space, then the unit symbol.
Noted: 3.85 bar
